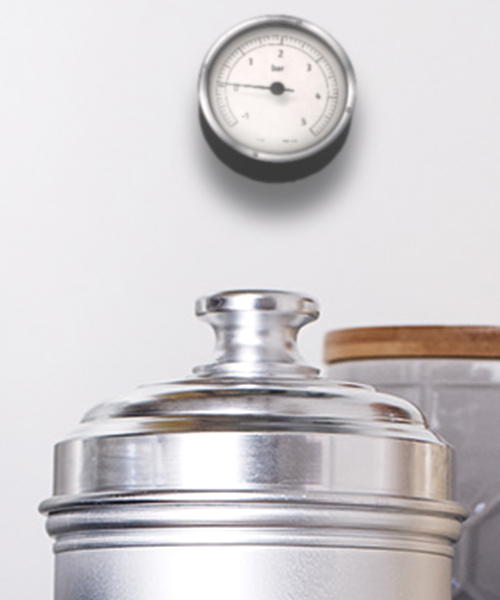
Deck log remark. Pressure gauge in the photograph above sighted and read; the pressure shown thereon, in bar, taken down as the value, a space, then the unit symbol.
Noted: 0 bar
